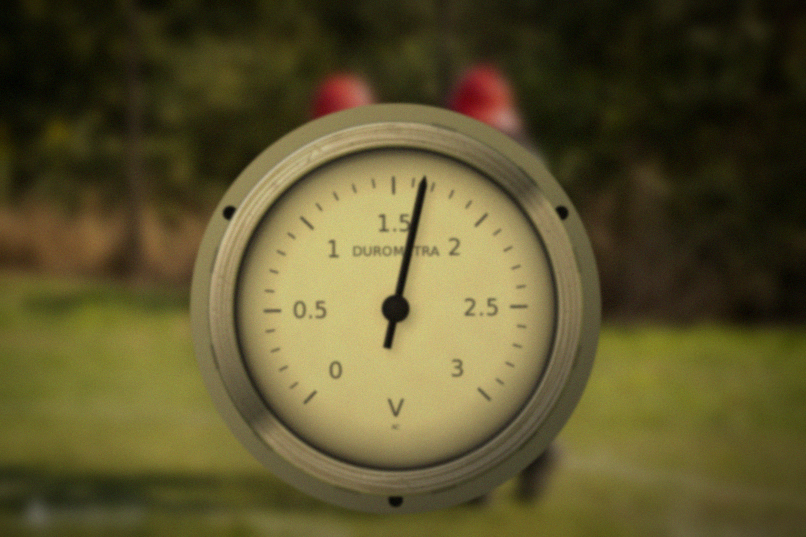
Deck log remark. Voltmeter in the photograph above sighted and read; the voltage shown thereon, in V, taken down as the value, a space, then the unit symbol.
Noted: 1.65 V
